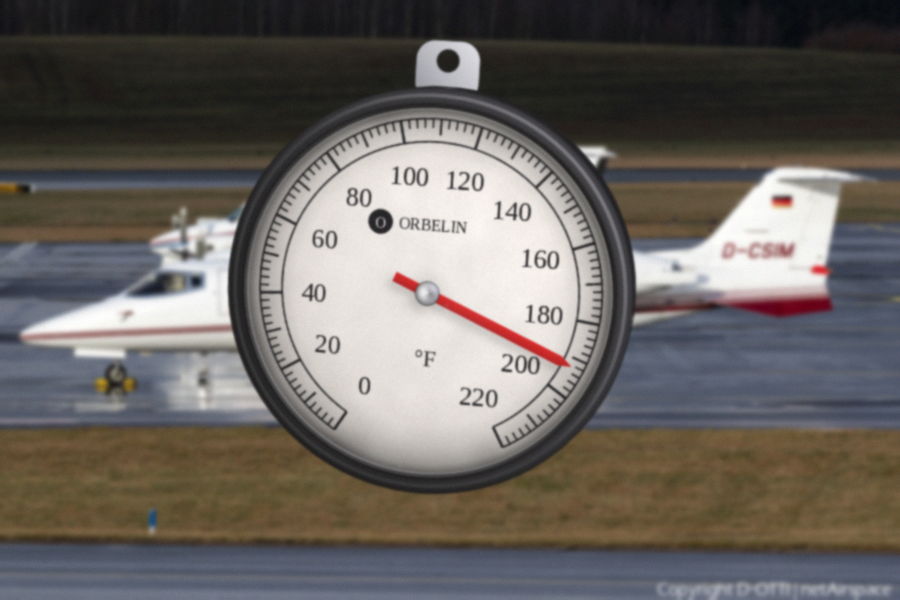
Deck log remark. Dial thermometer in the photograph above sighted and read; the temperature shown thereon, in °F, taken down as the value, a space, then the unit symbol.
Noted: 192 °F
